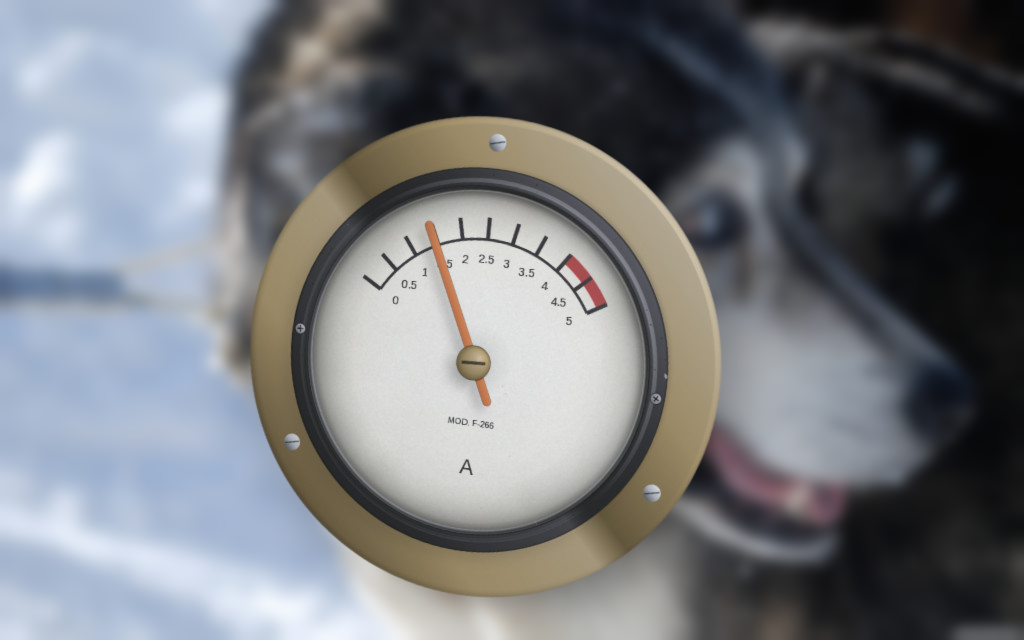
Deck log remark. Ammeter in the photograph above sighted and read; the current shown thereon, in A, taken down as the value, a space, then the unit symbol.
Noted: 1.5 A
